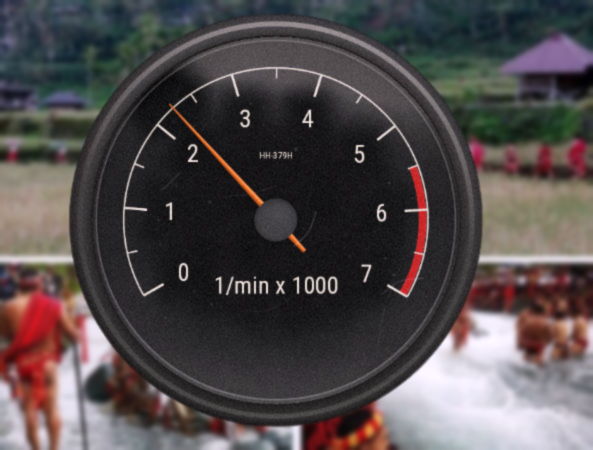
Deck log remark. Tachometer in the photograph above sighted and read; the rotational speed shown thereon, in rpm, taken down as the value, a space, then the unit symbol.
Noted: 2250 rpm
